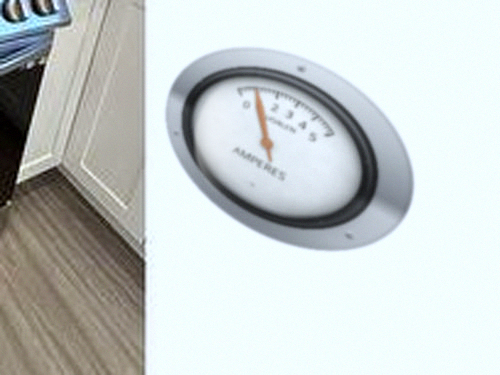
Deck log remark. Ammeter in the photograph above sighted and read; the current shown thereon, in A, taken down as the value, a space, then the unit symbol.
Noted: 1 A
